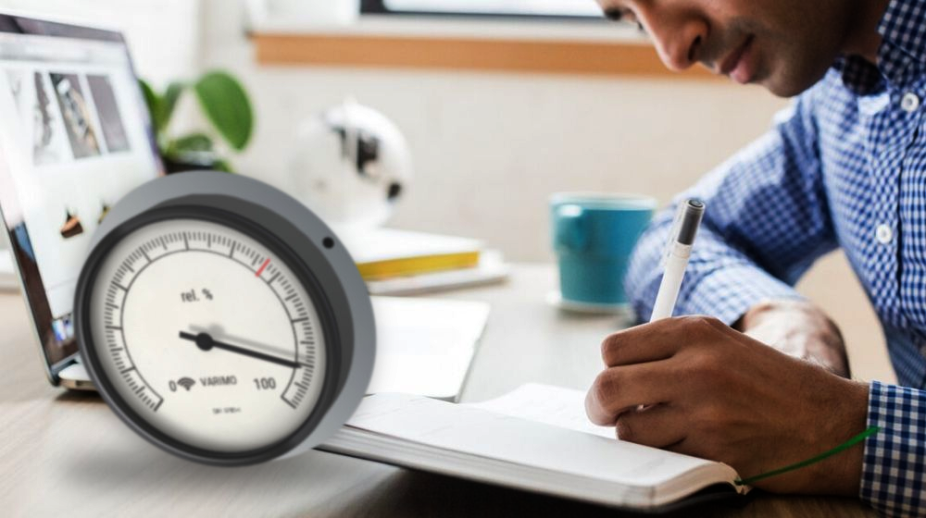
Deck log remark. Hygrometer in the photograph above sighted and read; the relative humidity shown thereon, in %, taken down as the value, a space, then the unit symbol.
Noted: 90 %
